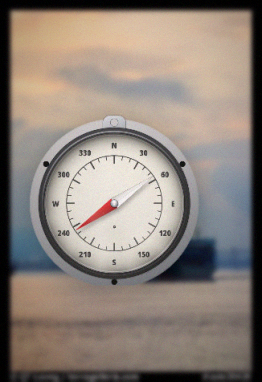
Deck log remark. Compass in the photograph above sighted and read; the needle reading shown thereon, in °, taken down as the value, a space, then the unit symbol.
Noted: 235 °
